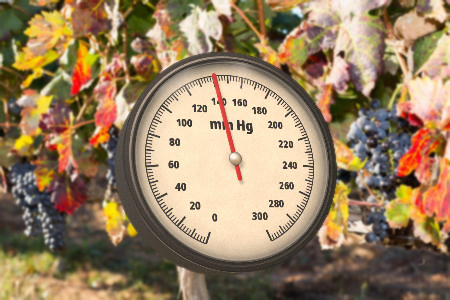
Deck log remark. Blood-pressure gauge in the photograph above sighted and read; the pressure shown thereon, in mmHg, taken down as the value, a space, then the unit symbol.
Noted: 140 mmHg
